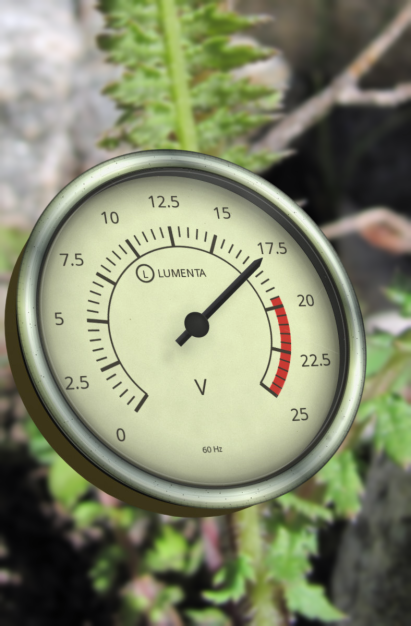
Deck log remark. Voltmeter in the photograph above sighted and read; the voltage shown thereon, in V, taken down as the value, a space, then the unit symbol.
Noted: 17.5 V
